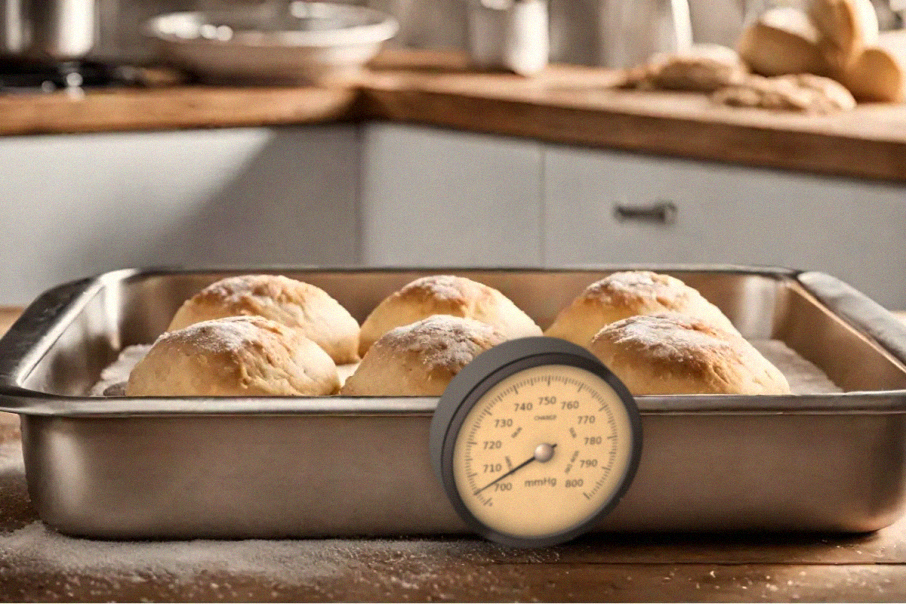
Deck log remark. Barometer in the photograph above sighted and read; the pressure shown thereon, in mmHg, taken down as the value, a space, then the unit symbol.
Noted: 705 mmHg
